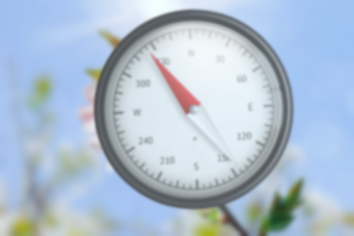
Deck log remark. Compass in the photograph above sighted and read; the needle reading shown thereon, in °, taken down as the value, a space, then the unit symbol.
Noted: 325 °
